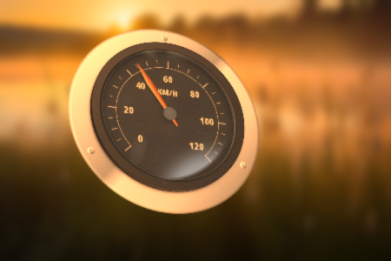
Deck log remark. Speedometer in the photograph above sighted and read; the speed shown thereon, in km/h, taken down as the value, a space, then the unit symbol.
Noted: 45 km/h
